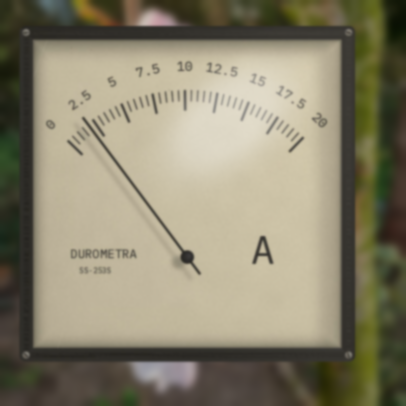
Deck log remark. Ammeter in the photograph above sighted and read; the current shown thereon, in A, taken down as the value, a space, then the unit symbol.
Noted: 2 A
